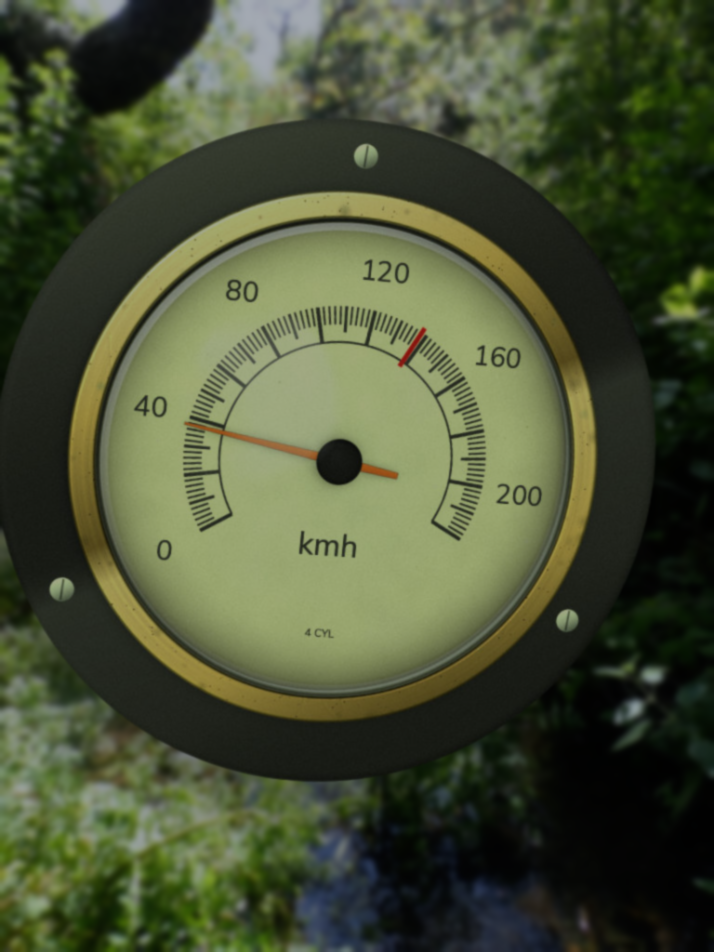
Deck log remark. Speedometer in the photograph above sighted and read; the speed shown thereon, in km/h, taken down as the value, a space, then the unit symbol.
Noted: 38 km/h
